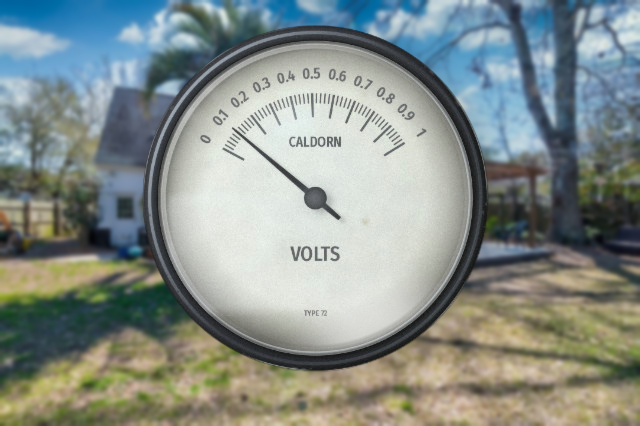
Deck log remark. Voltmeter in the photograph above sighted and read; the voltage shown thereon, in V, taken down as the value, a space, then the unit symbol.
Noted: 0.1 V
